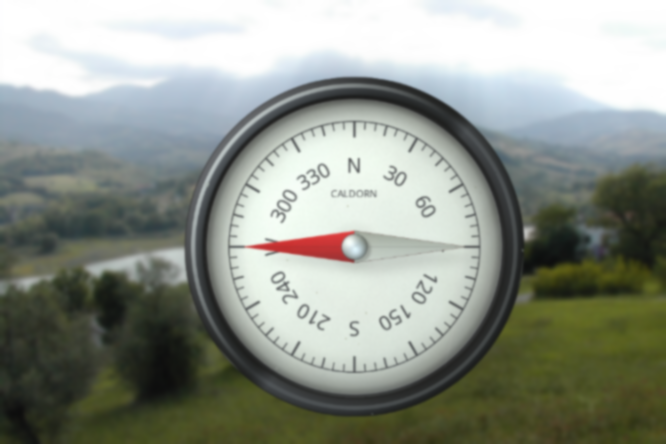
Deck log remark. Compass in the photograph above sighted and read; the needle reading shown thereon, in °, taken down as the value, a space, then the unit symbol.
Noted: 270 °
